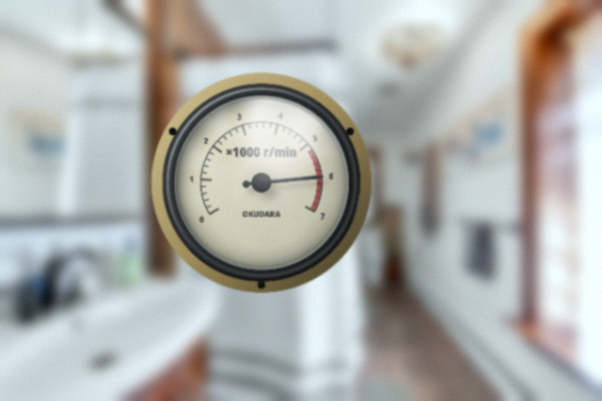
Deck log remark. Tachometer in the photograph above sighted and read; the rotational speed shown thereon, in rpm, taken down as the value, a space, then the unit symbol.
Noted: 6000 rpm
